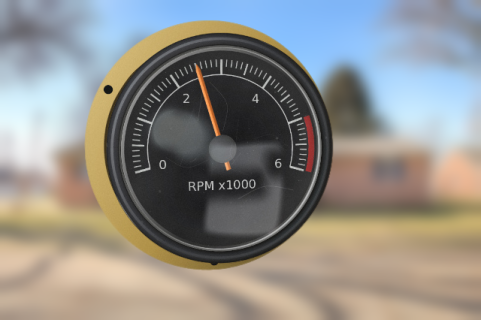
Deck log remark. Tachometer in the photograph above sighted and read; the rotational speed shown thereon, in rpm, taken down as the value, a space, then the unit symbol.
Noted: 2500 rpm
